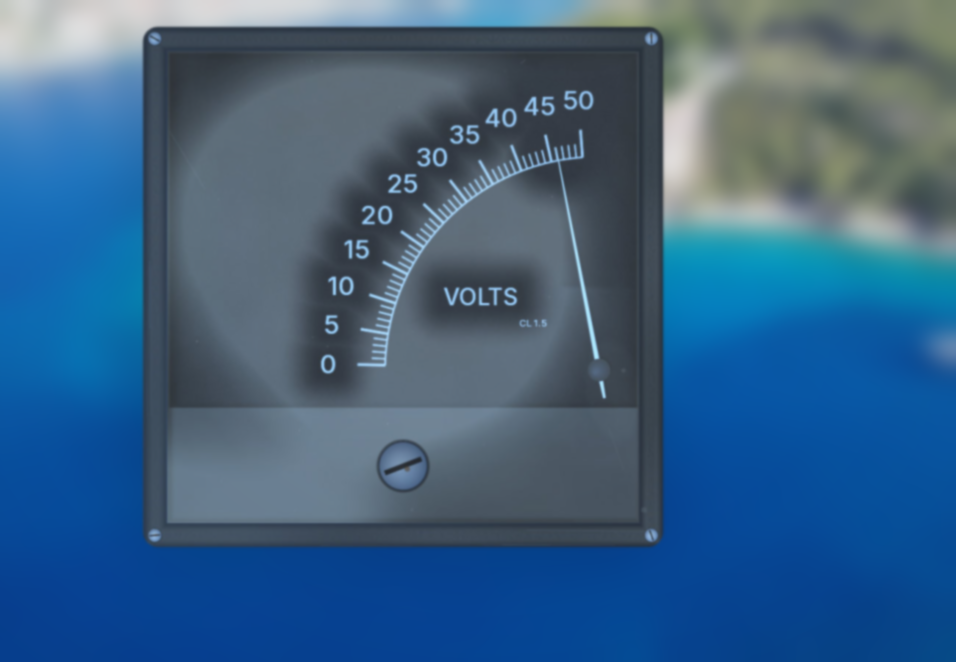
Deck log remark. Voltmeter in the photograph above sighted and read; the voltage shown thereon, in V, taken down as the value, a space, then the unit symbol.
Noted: 46 V
